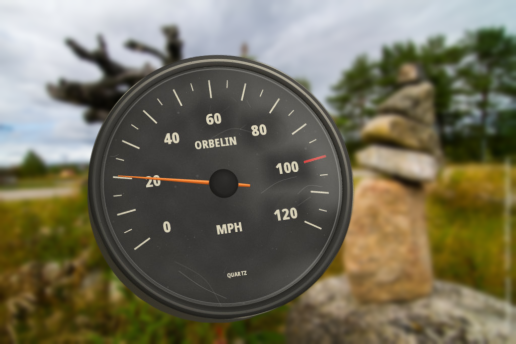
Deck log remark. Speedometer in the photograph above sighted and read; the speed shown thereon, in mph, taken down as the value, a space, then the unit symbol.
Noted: 20 mph
